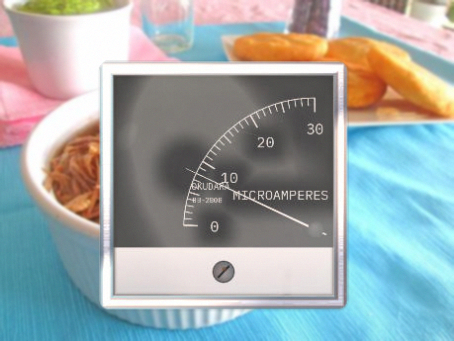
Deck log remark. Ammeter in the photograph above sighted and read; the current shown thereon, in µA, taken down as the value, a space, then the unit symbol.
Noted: 8 µA
